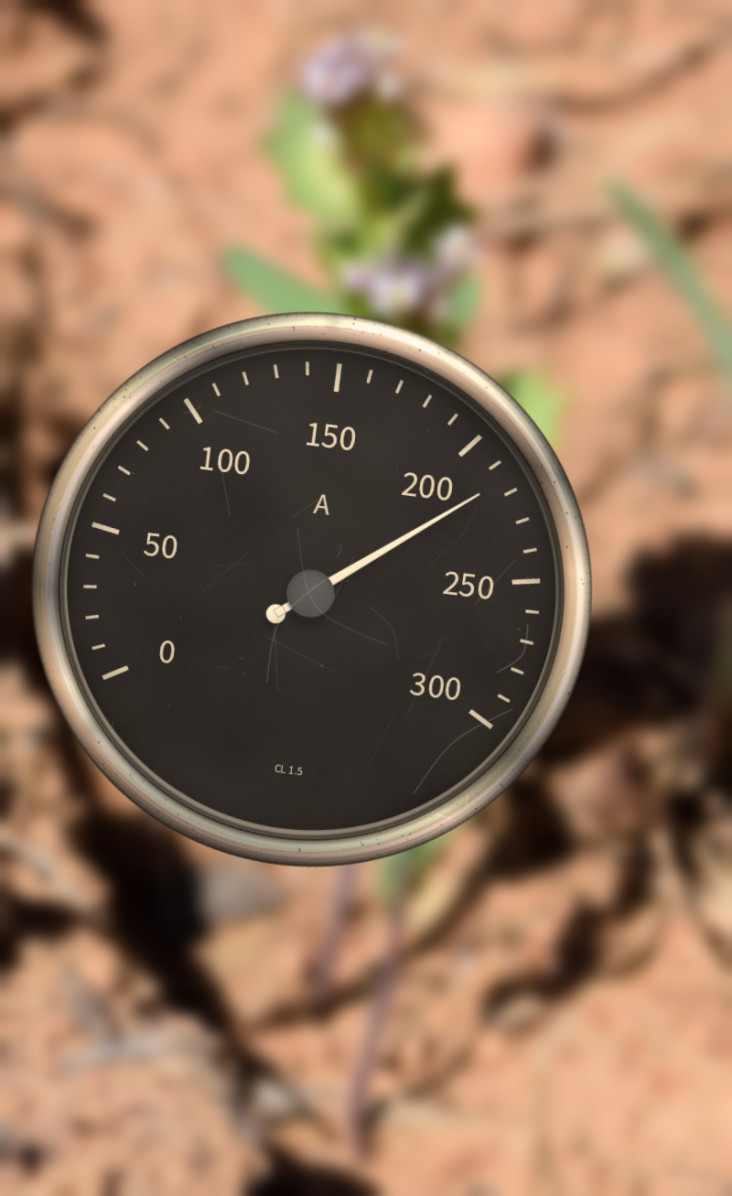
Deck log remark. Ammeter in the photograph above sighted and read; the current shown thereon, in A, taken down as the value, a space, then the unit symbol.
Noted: 215 A
